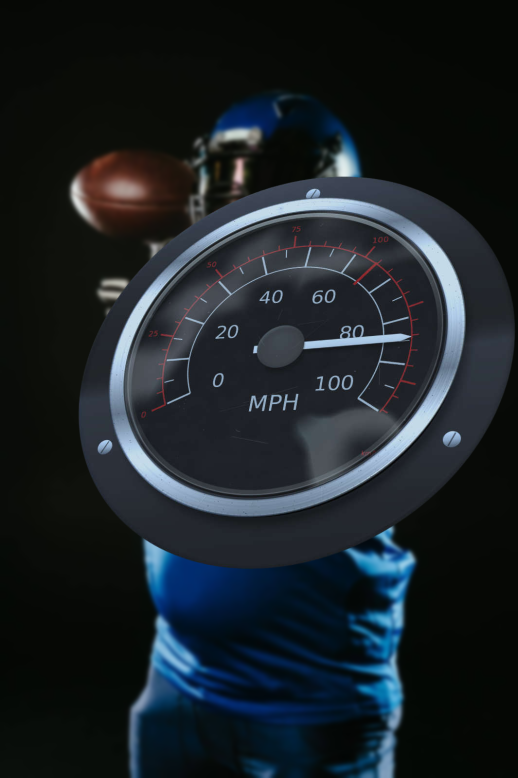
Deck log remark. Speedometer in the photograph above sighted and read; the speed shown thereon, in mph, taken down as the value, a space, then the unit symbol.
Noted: 85 mph
